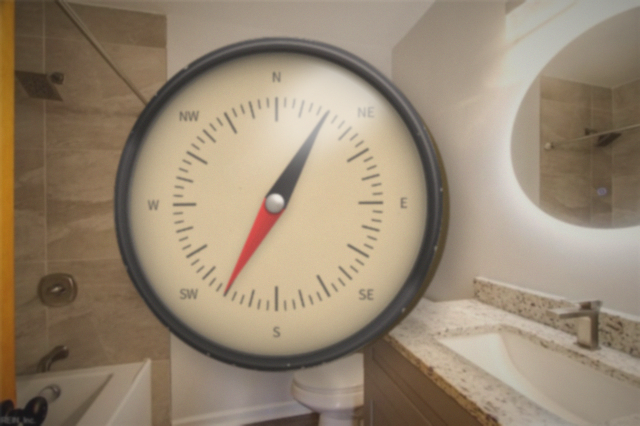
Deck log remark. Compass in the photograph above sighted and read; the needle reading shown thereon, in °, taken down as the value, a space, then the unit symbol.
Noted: 210 °
